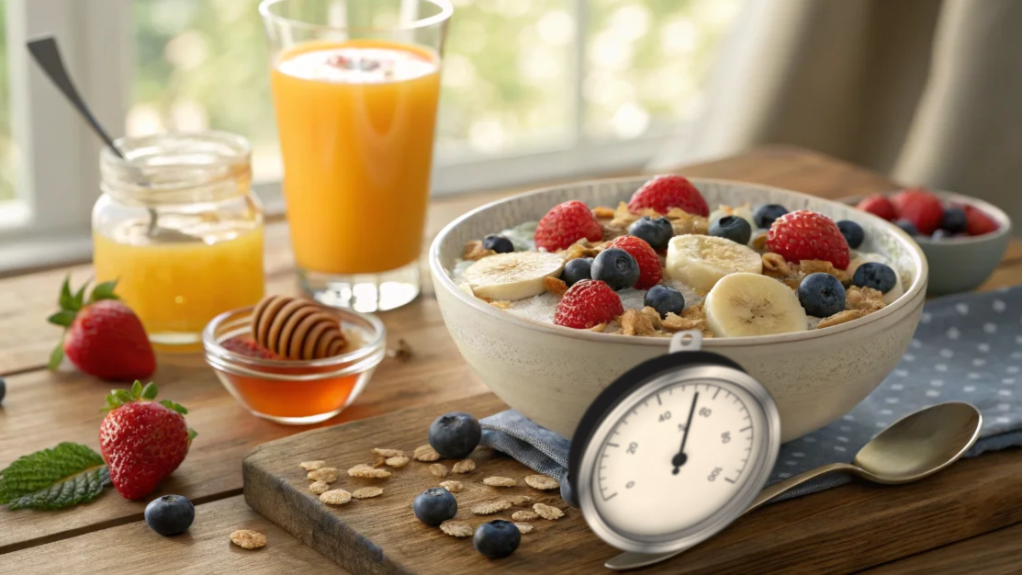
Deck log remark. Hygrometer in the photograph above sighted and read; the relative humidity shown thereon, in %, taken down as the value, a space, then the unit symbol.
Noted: 52 %
